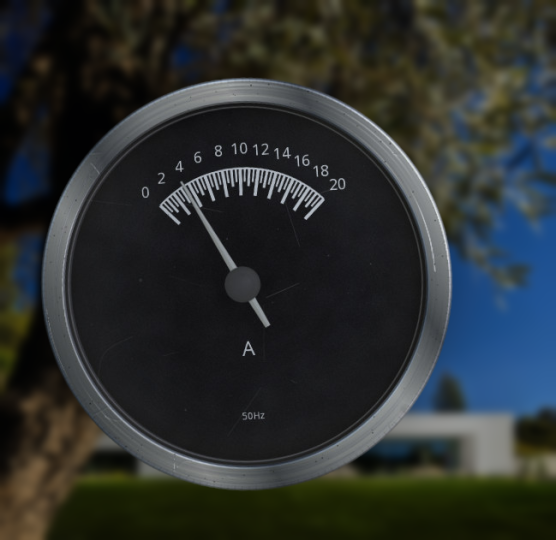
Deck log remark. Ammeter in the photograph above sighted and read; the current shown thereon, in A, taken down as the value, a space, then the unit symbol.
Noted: 3.5 A
